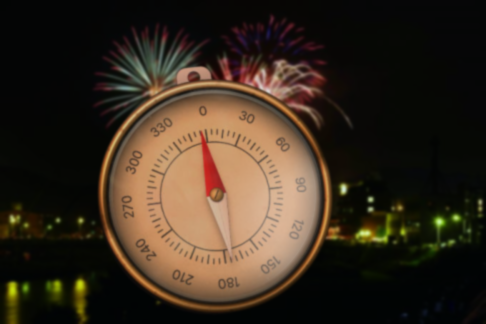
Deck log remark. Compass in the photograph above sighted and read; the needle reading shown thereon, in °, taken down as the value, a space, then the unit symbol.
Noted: 355 °
